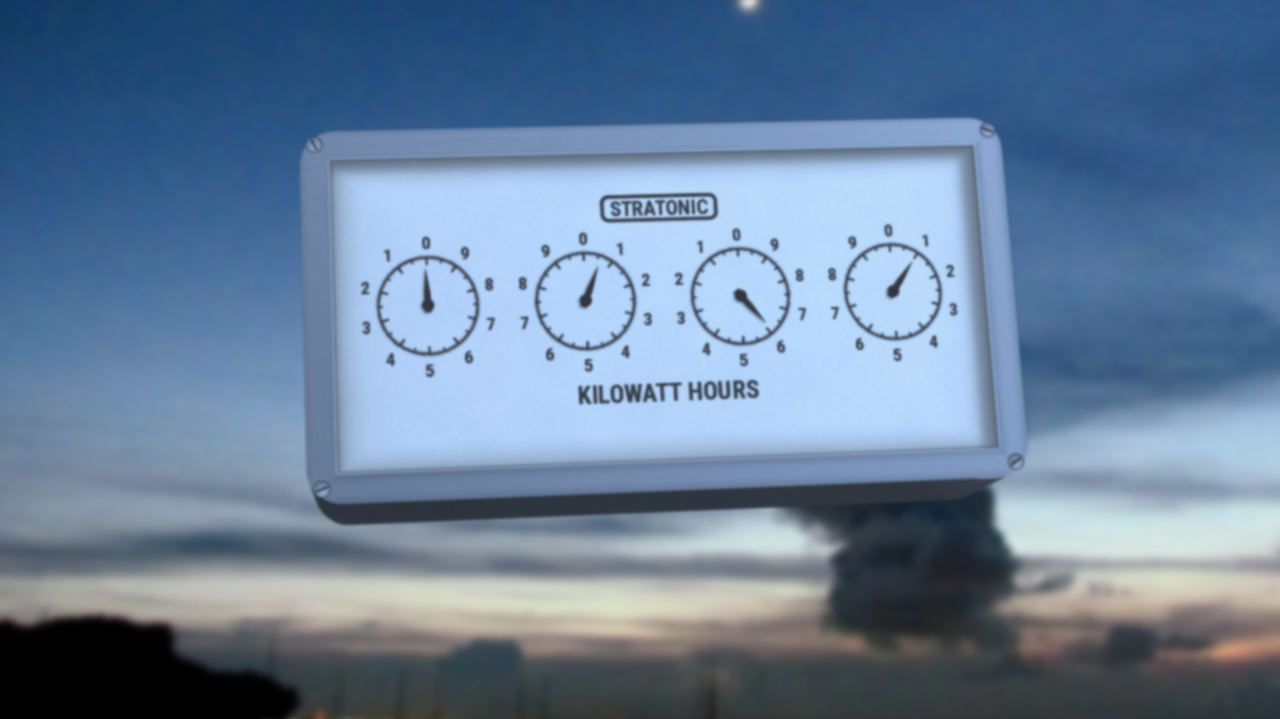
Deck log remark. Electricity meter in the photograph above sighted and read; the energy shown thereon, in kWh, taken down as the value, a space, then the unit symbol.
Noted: 61 kWh
